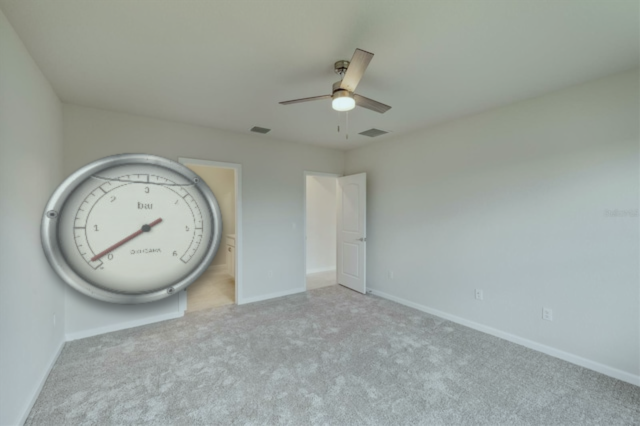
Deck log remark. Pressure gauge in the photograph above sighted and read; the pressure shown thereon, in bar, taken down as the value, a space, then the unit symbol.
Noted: 0.2 bar
